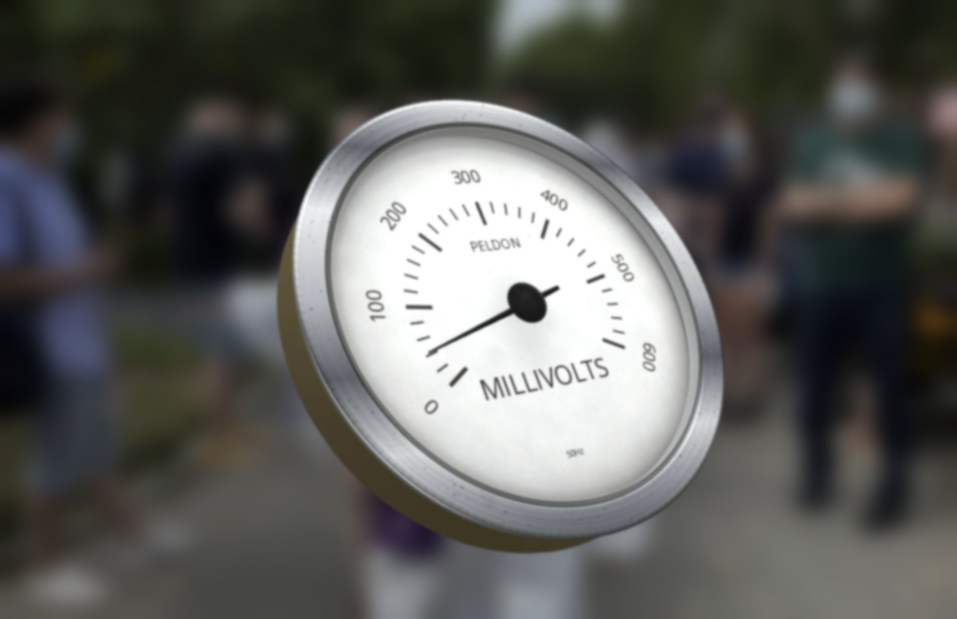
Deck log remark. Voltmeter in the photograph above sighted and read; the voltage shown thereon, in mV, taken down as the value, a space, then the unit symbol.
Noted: 40 mV
